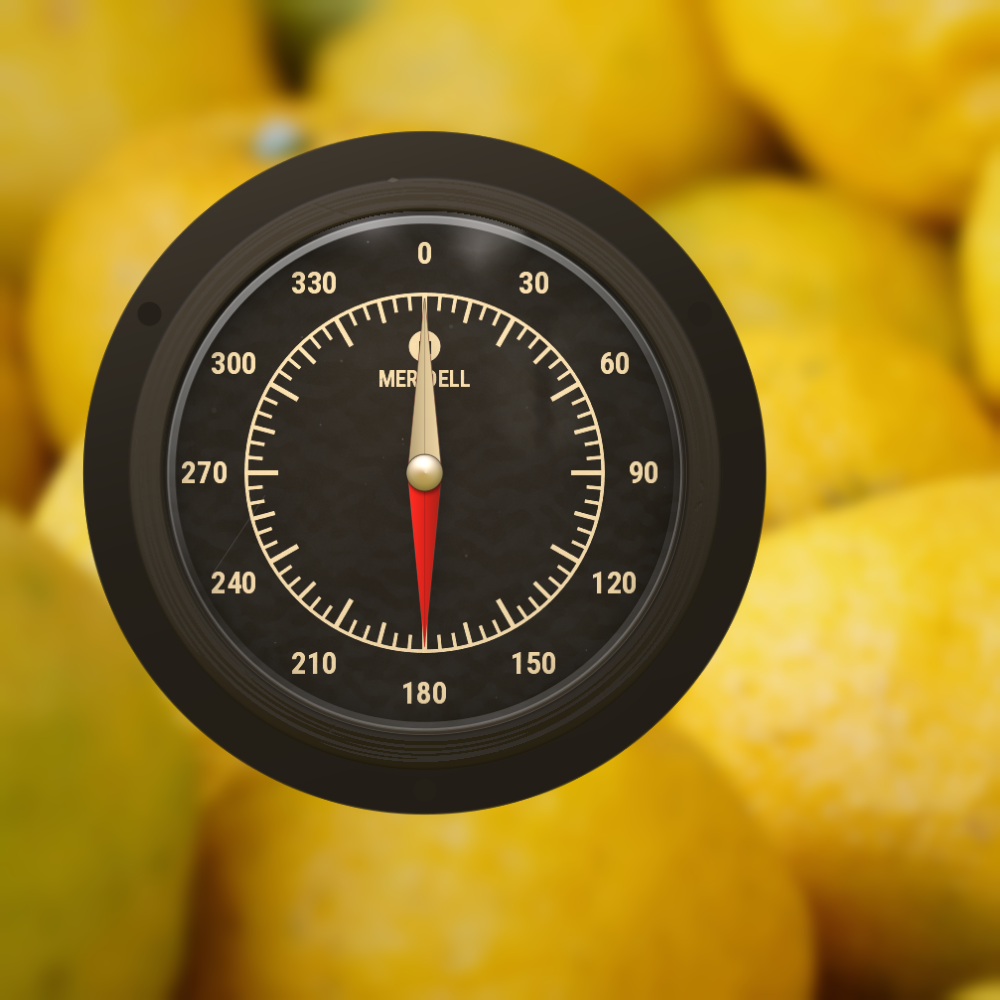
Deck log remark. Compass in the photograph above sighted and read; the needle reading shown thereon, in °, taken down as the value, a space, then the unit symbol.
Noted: 180 °
